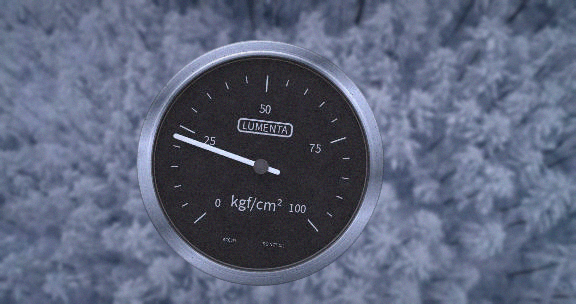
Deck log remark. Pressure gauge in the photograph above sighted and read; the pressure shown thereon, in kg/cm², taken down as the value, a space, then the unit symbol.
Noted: 22.5 kg/cm²
